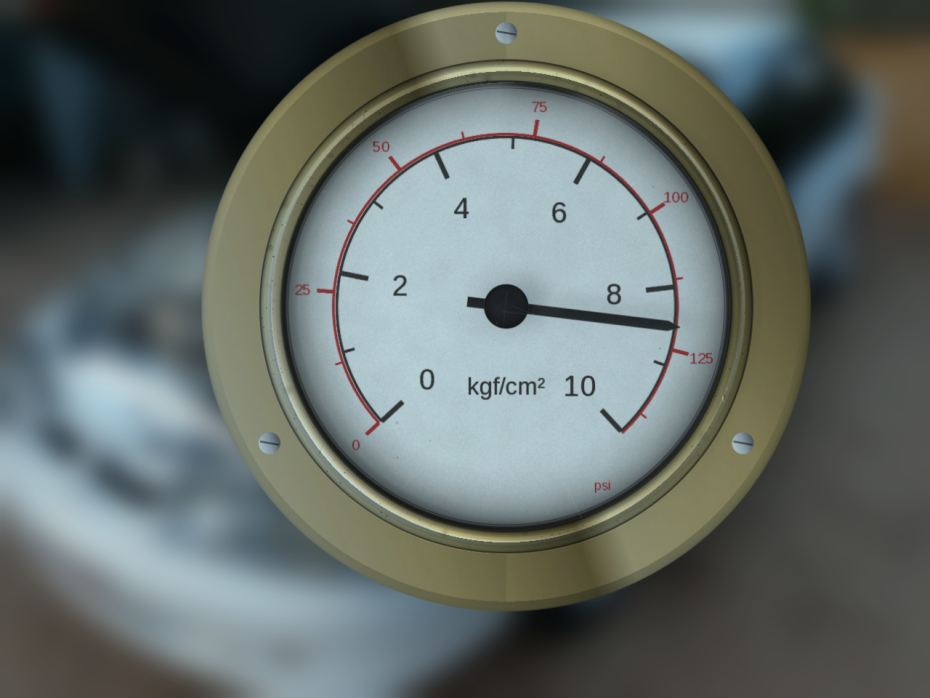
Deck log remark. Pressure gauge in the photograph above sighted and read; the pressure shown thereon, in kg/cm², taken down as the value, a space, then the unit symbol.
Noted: 8.5 kg/cm²
